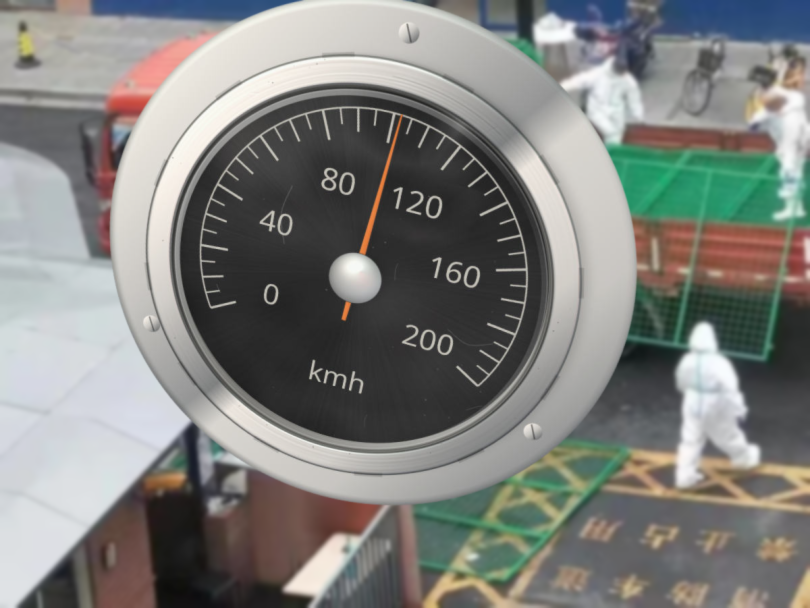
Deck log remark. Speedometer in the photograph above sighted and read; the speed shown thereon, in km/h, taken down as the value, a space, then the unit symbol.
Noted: 102.5 km/h
